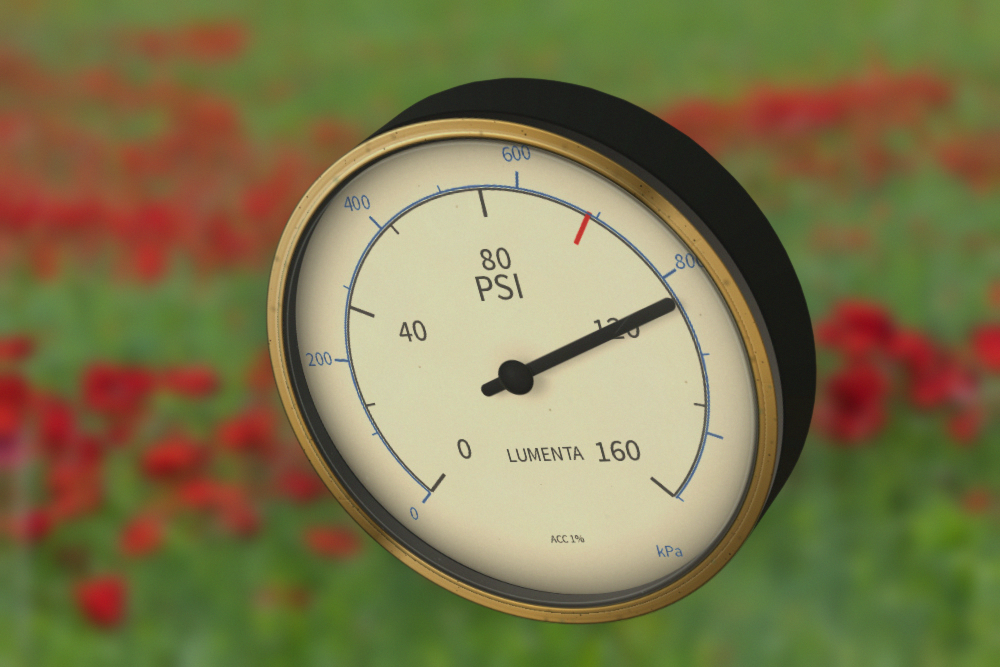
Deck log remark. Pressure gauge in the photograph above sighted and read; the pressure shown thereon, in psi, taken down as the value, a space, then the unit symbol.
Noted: 120 psi
